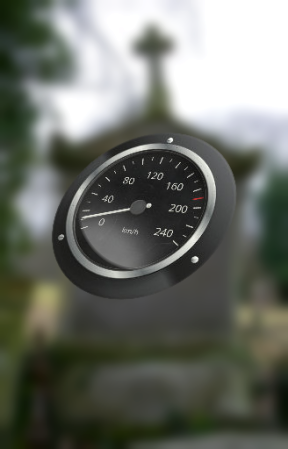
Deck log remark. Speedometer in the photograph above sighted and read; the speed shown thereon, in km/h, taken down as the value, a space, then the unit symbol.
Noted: 10 km/h
